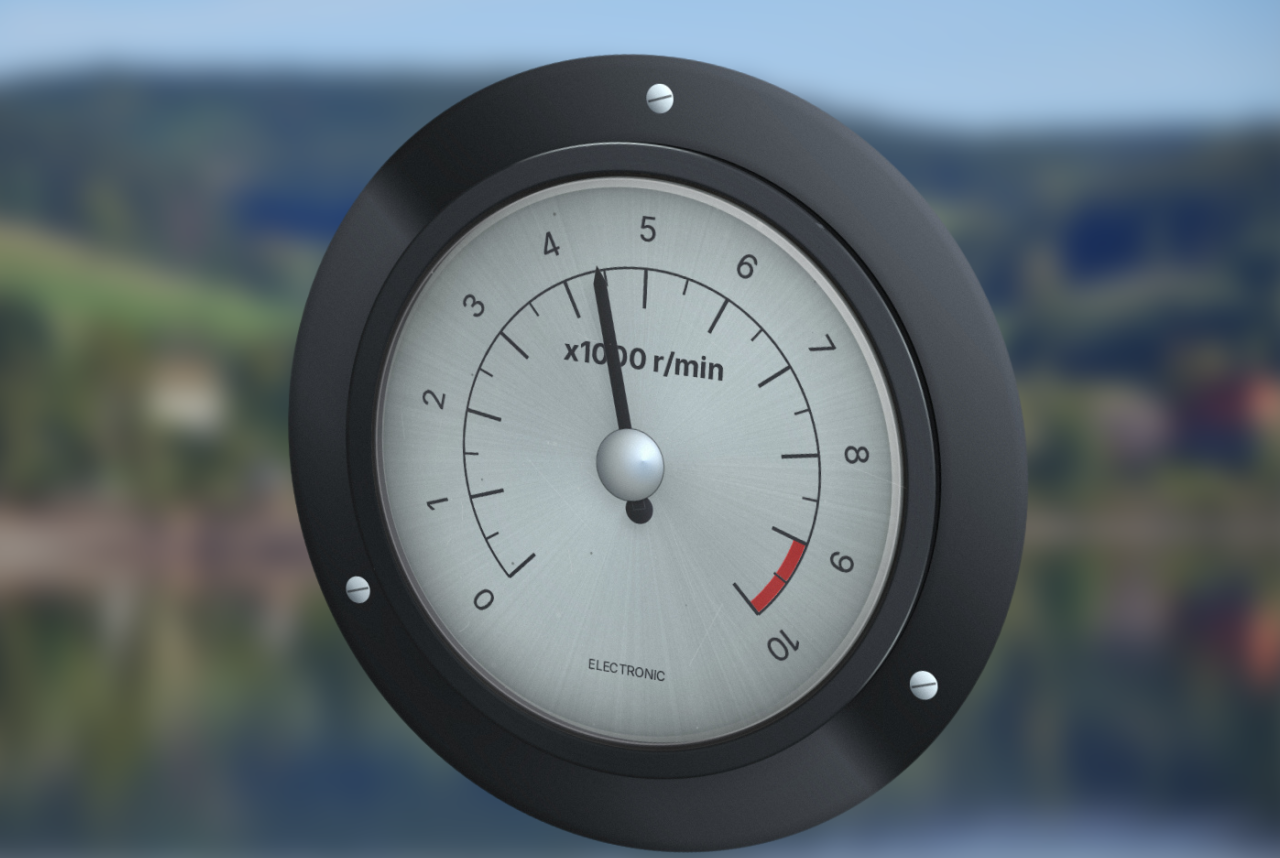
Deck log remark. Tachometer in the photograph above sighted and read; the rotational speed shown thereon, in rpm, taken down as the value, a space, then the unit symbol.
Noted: 4500 rpm
